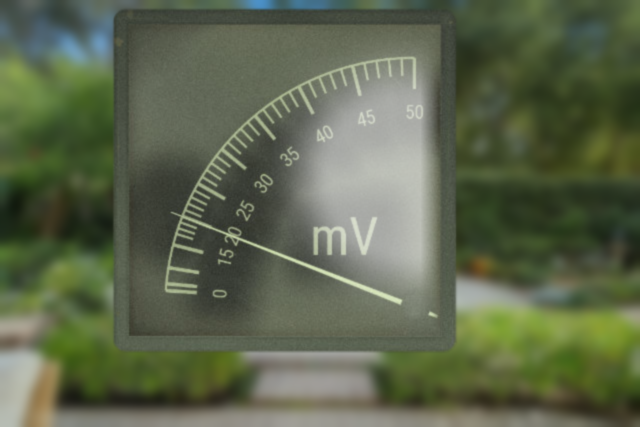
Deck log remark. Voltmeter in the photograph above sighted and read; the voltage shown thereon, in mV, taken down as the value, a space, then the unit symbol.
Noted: 20 mV
